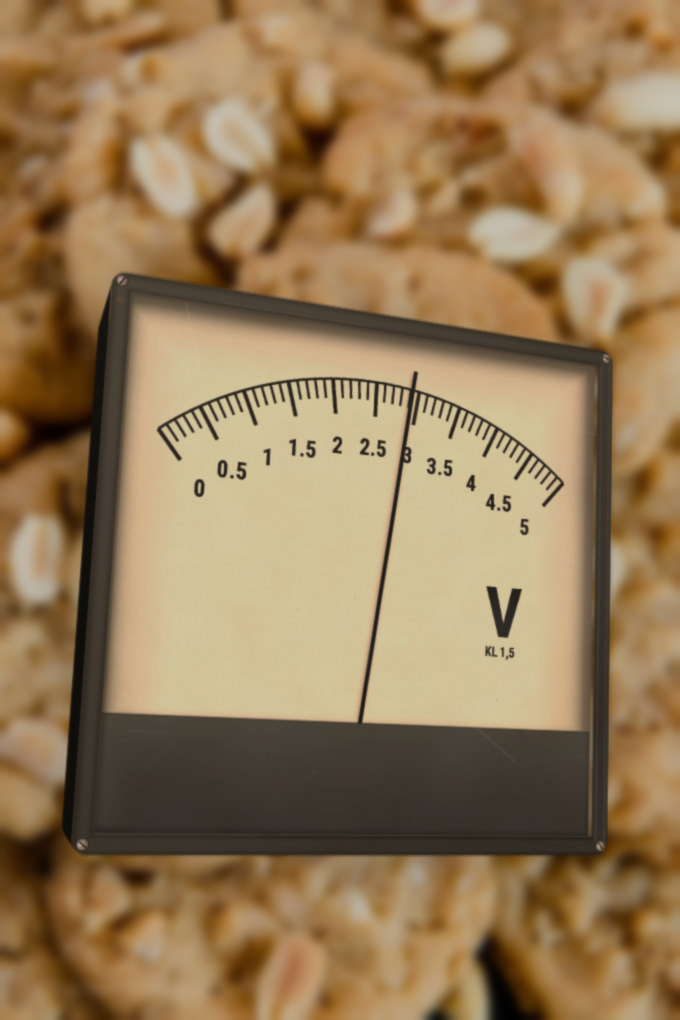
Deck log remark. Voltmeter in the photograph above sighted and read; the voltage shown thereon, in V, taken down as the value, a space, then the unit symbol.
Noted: 2.9 V
